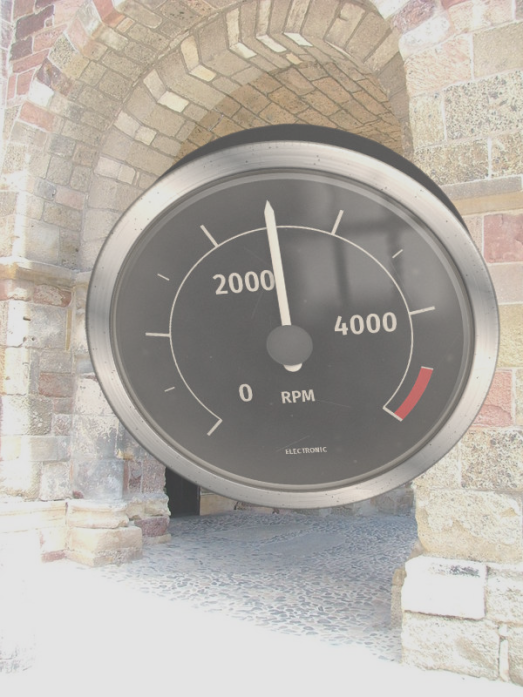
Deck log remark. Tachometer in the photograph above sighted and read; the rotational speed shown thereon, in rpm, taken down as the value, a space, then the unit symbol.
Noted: 2500 rpm
